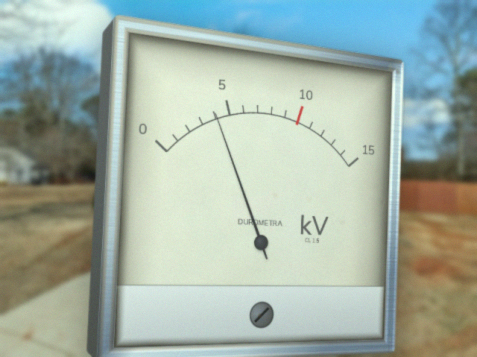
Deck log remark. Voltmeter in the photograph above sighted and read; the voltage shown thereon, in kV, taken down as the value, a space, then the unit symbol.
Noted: 4 kV
